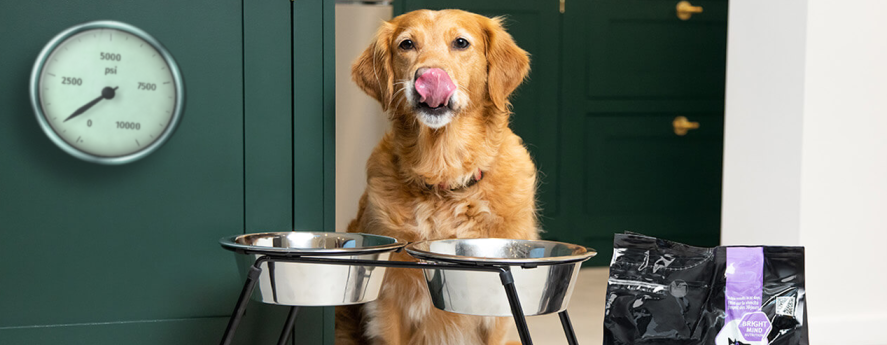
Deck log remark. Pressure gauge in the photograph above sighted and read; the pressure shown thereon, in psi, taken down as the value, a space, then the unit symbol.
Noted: 750 psi
